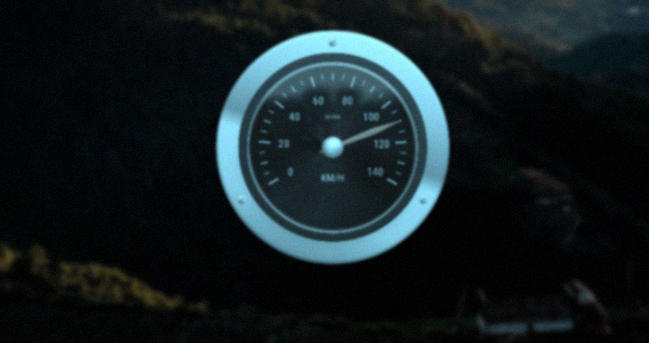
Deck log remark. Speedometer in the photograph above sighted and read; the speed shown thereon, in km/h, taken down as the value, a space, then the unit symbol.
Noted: 110 km/h
